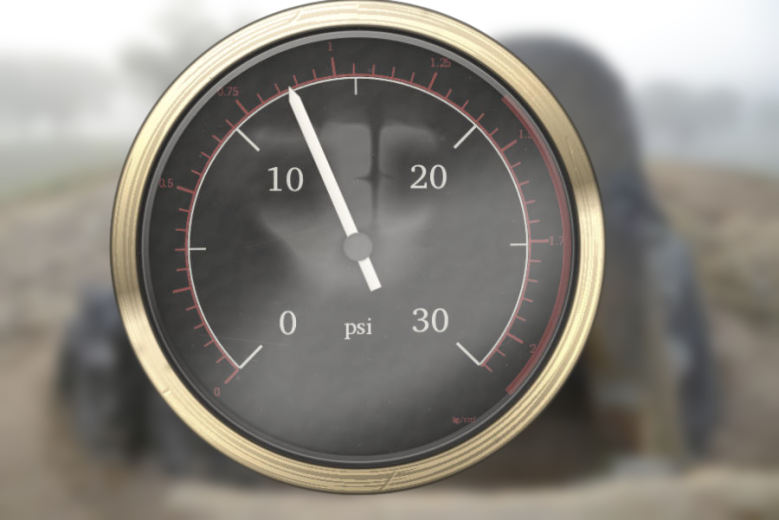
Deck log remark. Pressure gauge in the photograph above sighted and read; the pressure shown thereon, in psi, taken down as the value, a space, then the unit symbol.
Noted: 12.5 psi
